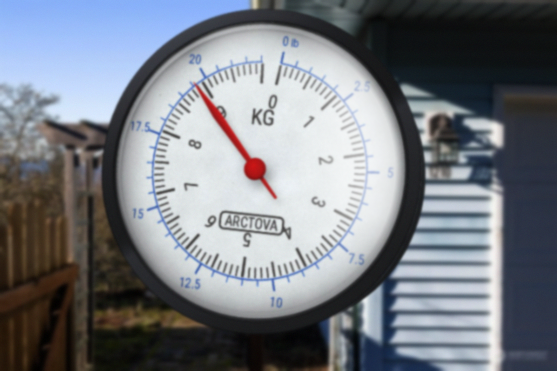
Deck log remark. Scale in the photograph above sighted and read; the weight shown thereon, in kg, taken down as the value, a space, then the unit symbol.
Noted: 8.9 kg
